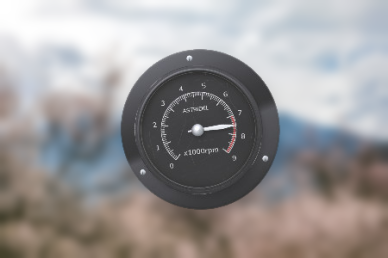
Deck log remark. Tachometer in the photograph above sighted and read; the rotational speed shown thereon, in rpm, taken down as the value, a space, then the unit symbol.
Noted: 7500 rpm
